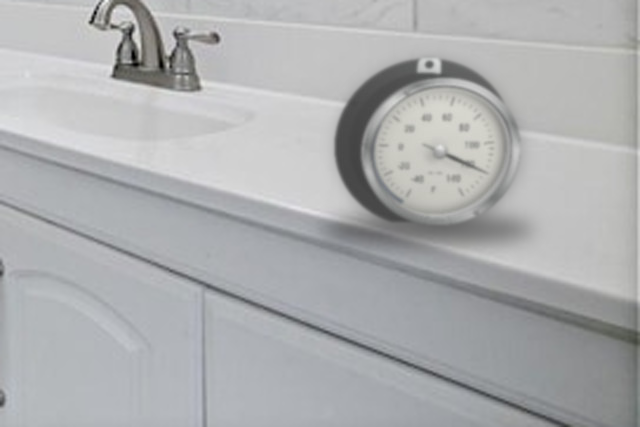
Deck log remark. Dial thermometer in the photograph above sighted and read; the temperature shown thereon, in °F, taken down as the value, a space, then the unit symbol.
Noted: 120 °F
